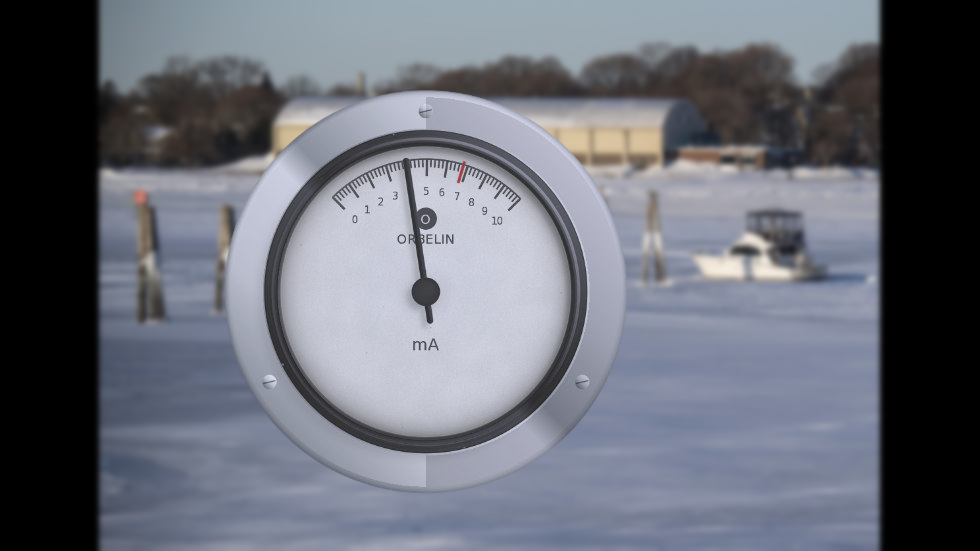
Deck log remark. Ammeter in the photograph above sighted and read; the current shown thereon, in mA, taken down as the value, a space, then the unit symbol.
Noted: 4 mA
